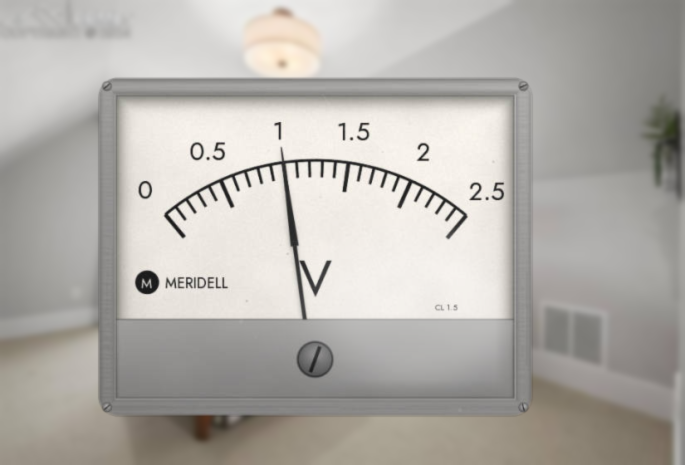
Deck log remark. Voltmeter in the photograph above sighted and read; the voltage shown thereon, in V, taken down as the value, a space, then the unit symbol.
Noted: 1 V
